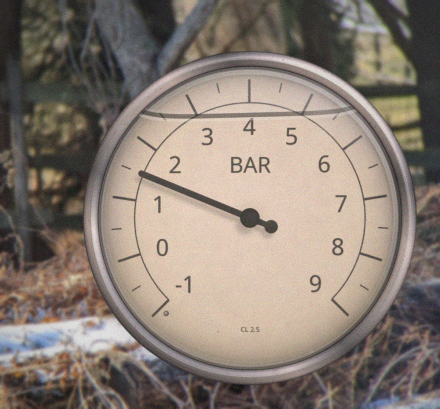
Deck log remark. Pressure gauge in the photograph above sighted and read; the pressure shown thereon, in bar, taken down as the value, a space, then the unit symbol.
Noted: 1.5 bar
